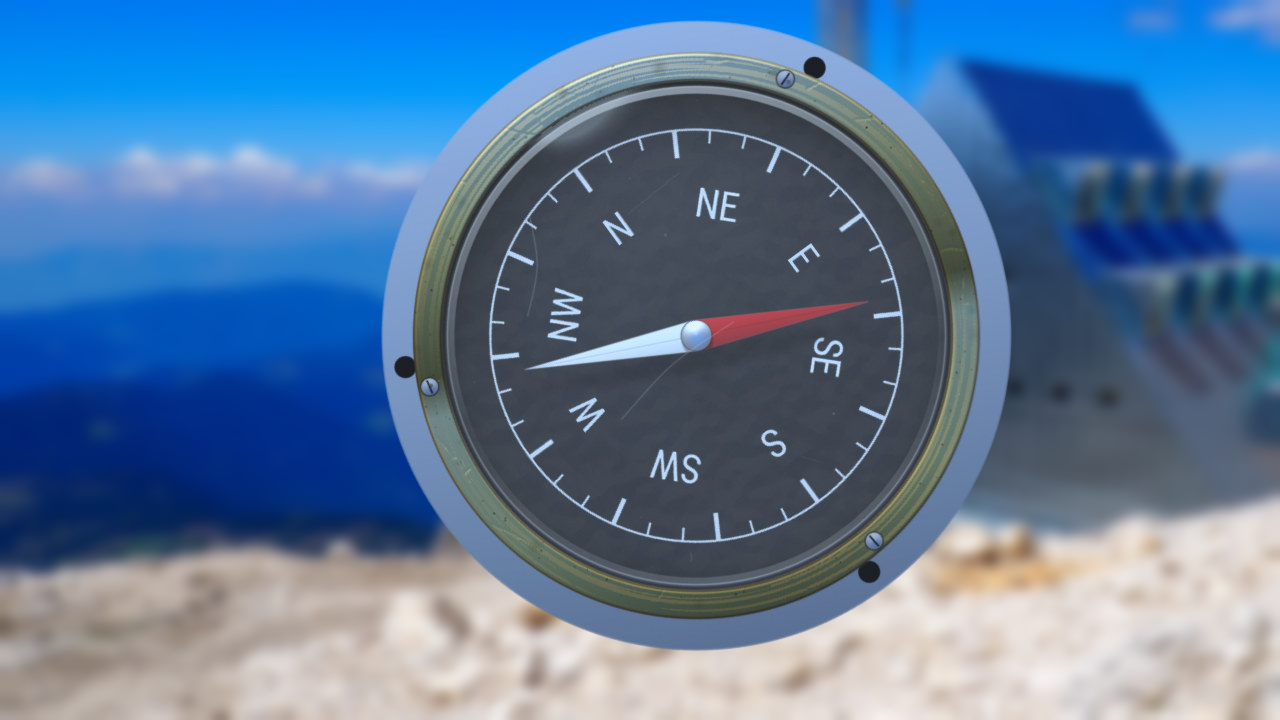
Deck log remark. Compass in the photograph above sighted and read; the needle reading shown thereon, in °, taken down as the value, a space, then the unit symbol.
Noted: 115 °
